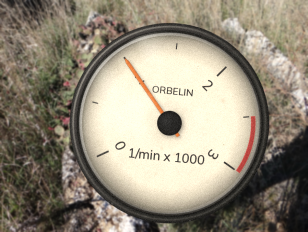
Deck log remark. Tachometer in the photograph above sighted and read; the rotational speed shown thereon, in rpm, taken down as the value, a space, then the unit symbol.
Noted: 1000 rpm
